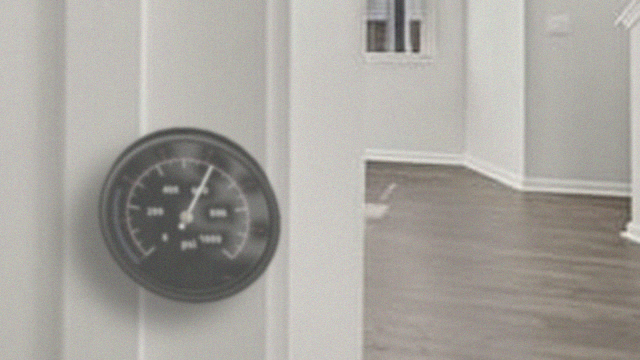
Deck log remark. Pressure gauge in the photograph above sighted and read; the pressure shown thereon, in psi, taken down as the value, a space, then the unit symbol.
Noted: 600 psi
